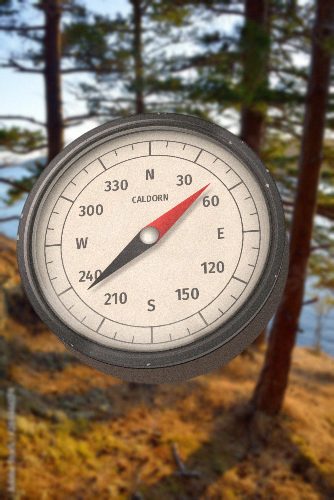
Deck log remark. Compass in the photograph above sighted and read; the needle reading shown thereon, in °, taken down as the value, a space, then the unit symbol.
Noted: 50 °
